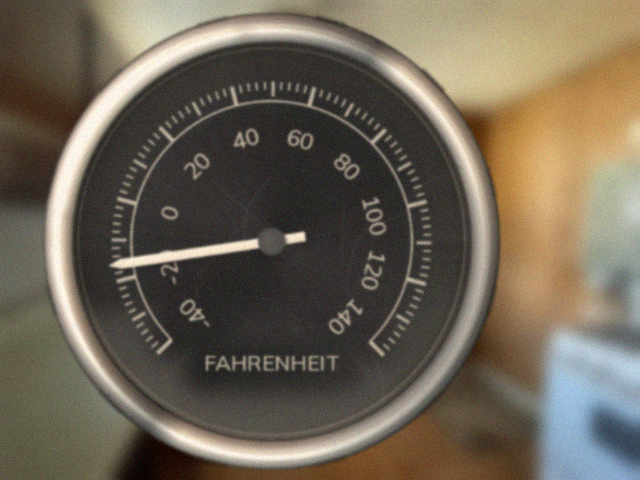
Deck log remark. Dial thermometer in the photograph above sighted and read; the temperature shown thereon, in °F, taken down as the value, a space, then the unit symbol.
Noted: -16 °F
